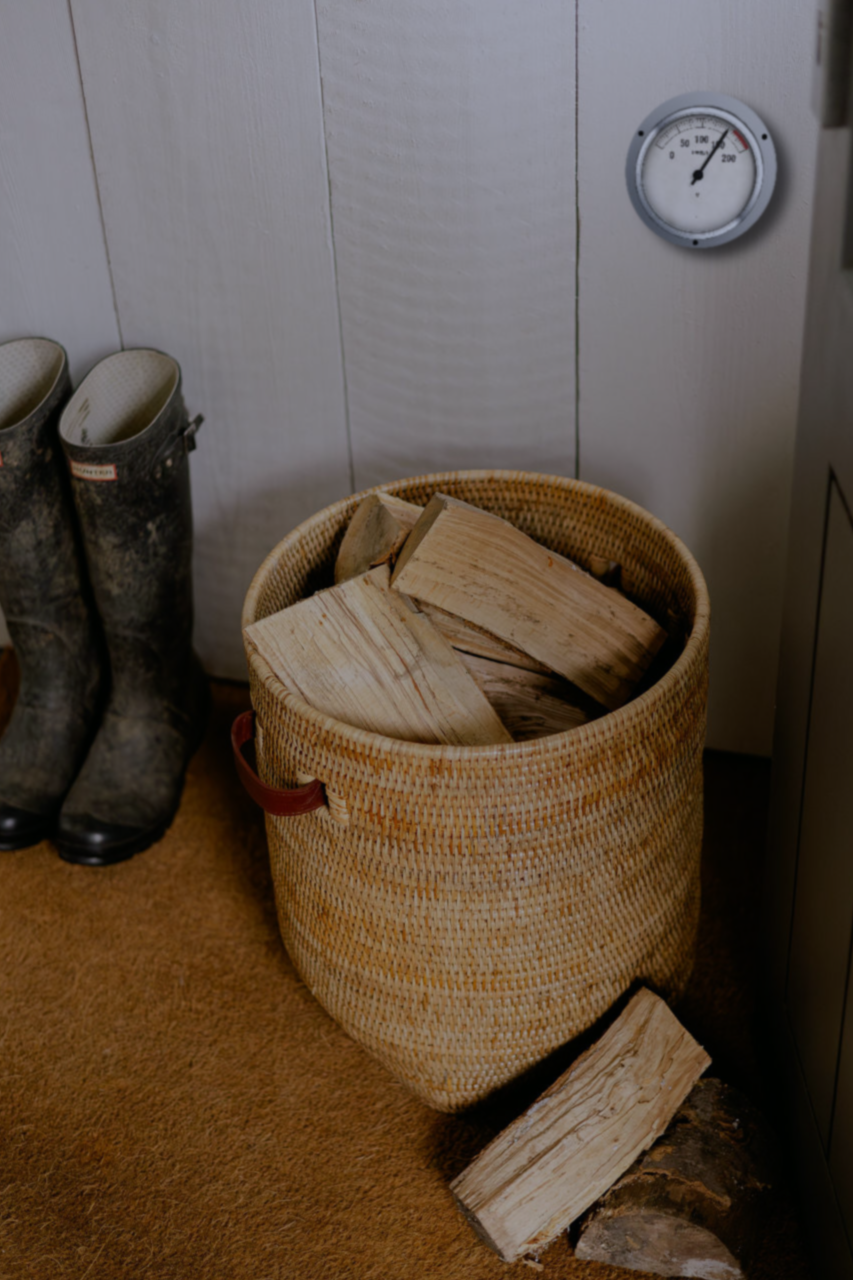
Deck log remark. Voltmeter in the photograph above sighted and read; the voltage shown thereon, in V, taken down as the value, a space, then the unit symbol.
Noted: 150 V
